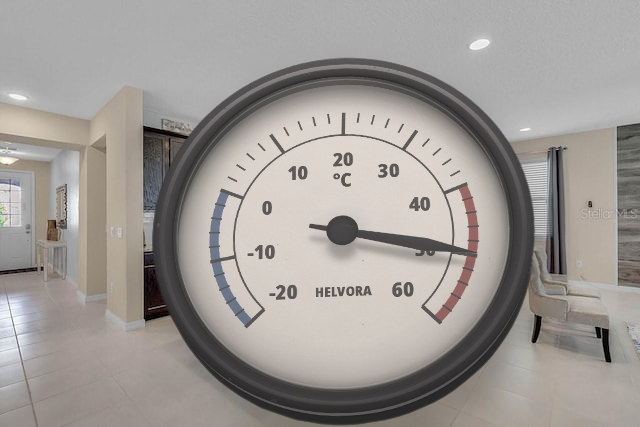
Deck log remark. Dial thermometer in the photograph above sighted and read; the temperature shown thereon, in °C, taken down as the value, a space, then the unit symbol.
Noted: 50 °C
